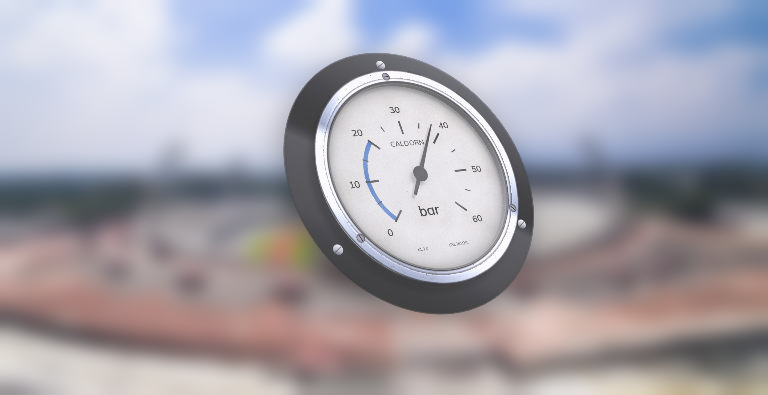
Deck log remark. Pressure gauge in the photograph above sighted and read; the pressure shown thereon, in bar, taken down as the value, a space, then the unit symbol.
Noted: 37.5 bar
